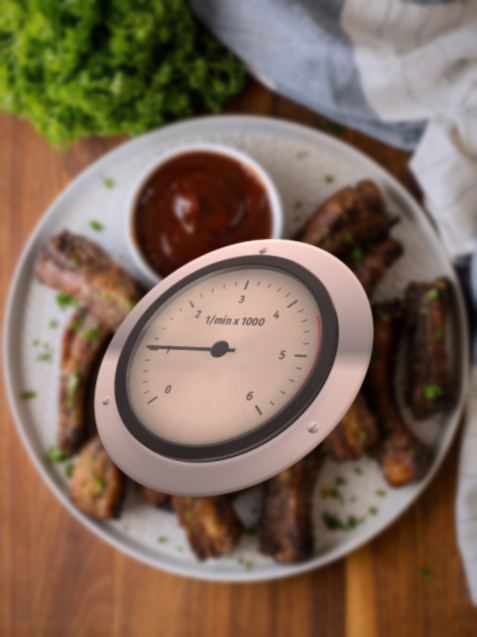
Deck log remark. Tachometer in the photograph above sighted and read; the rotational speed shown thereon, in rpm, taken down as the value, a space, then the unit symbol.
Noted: 1000 rpm
